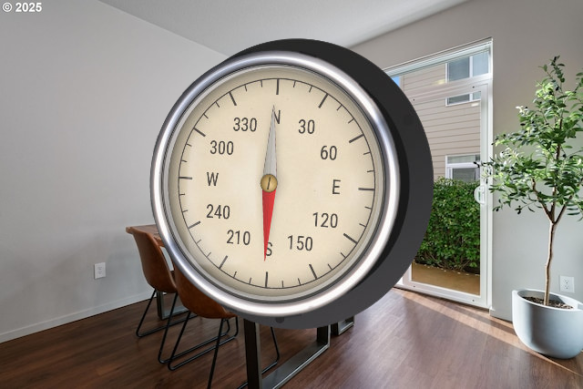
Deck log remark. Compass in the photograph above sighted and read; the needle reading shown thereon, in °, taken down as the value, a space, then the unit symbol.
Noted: 180 °
